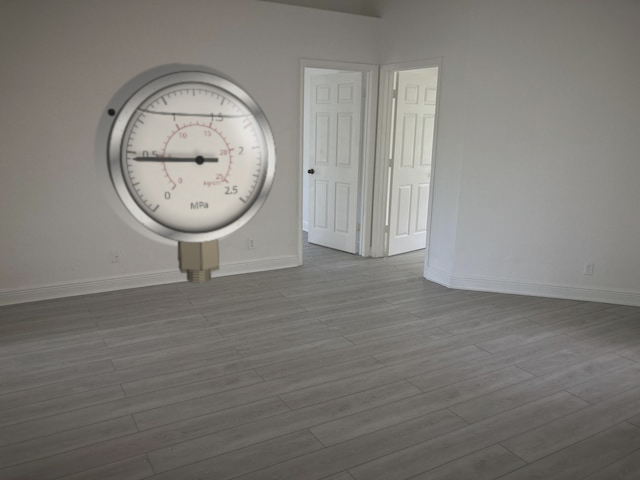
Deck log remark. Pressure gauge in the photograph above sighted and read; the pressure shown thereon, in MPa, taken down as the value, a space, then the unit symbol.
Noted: 0.45 MPa
